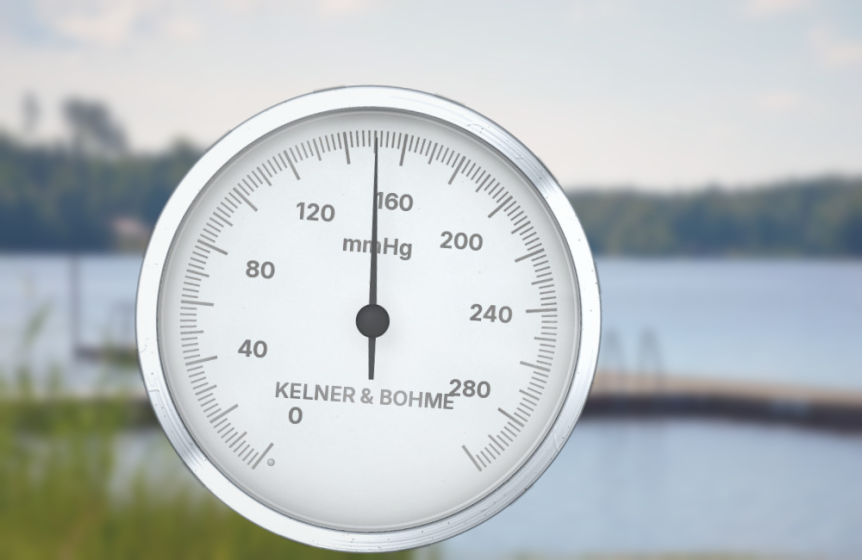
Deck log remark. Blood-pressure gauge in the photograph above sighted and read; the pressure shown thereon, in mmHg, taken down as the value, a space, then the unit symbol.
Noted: 150 mmHg
